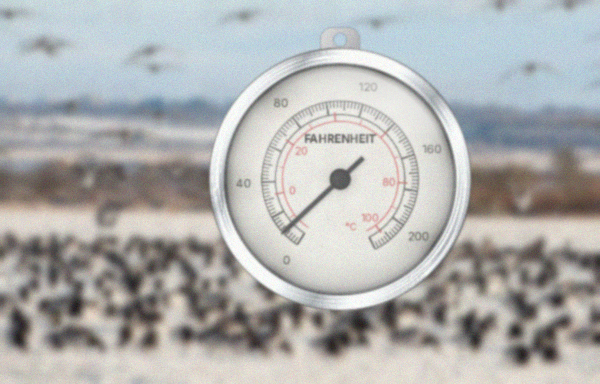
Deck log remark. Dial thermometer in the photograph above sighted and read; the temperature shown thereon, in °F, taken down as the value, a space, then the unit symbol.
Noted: 10 °F
